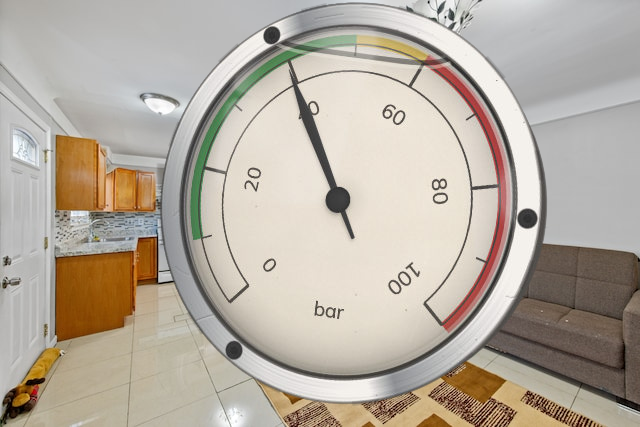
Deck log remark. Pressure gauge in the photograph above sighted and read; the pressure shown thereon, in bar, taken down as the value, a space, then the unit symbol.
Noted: 40 bar
